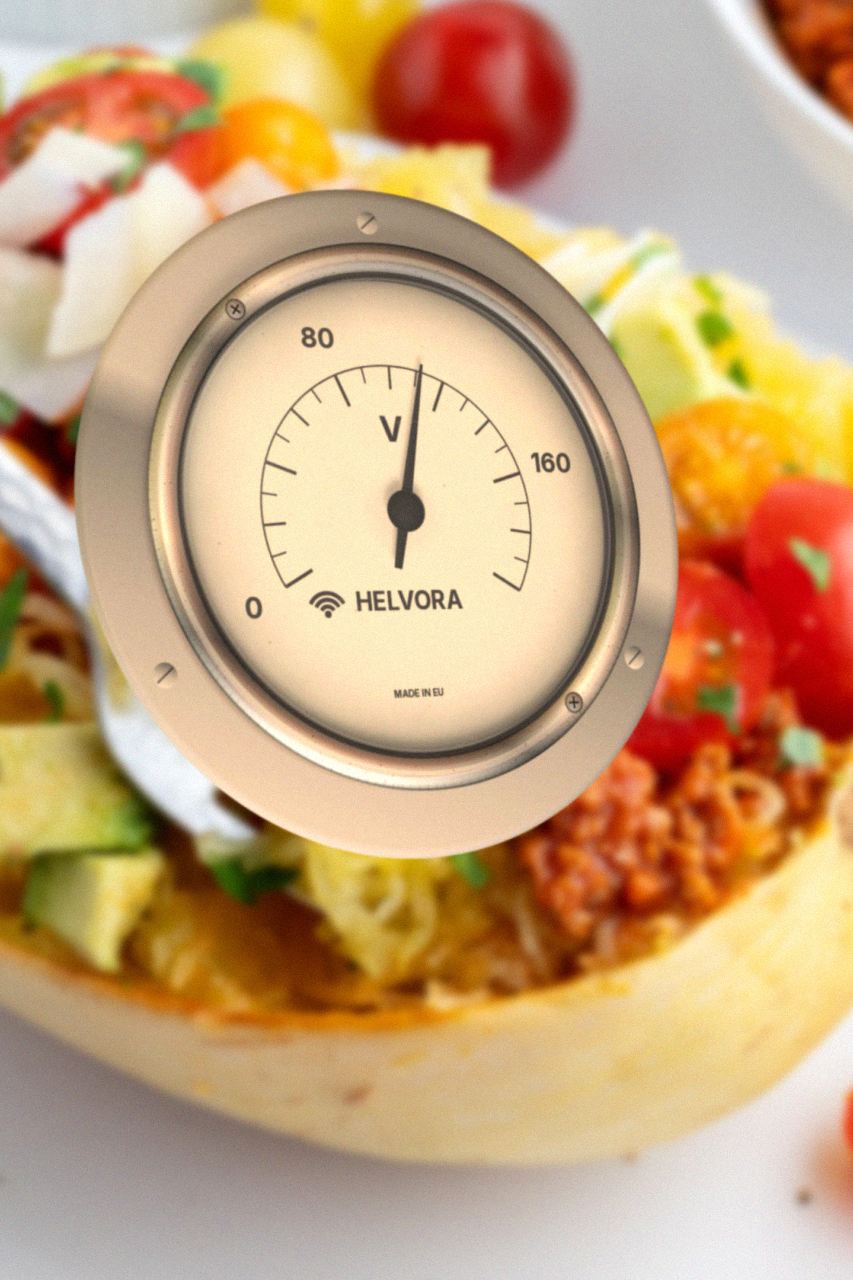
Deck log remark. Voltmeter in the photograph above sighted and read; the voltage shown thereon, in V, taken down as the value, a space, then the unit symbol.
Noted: 110 V
